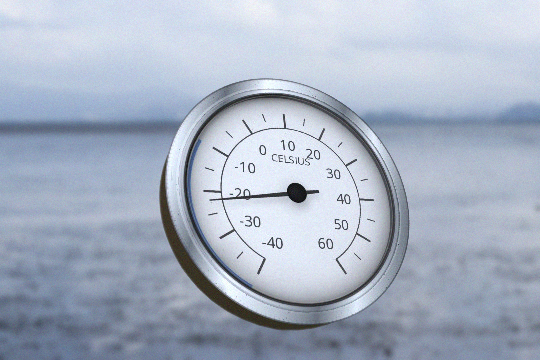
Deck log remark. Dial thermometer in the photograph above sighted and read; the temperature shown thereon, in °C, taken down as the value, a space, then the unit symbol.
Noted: -22.5 °C
